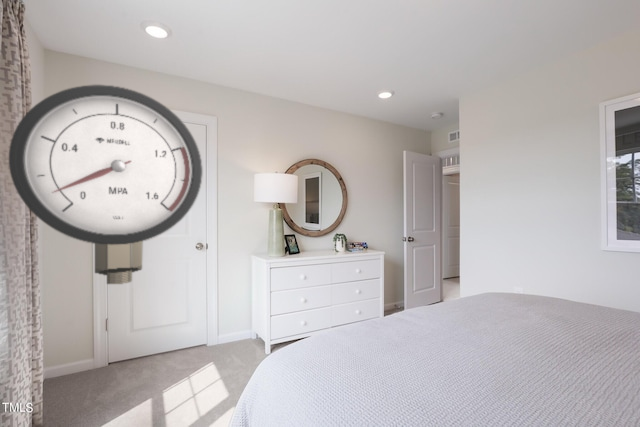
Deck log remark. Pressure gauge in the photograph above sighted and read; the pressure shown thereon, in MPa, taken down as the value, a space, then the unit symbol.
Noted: 0.1 MPa
